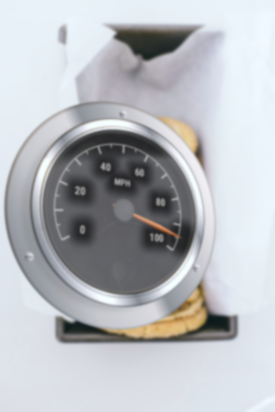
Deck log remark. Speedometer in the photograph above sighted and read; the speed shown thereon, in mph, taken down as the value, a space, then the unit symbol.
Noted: 95 mph
